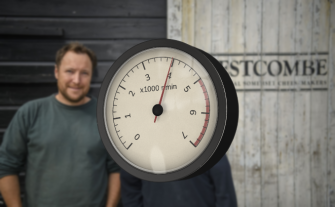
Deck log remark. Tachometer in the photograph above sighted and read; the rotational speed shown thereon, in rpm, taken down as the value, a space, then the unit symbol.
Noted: 4000 rpm
